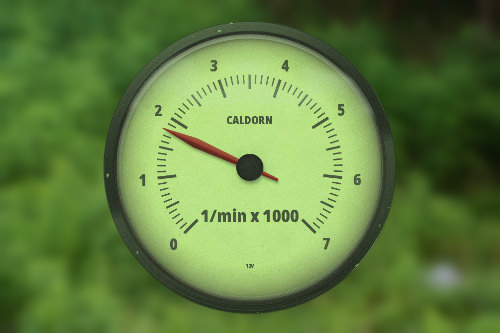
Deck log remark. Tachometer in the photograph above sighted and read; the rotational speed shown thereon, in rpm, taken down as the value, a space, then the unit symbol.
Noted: 1800 rpm
